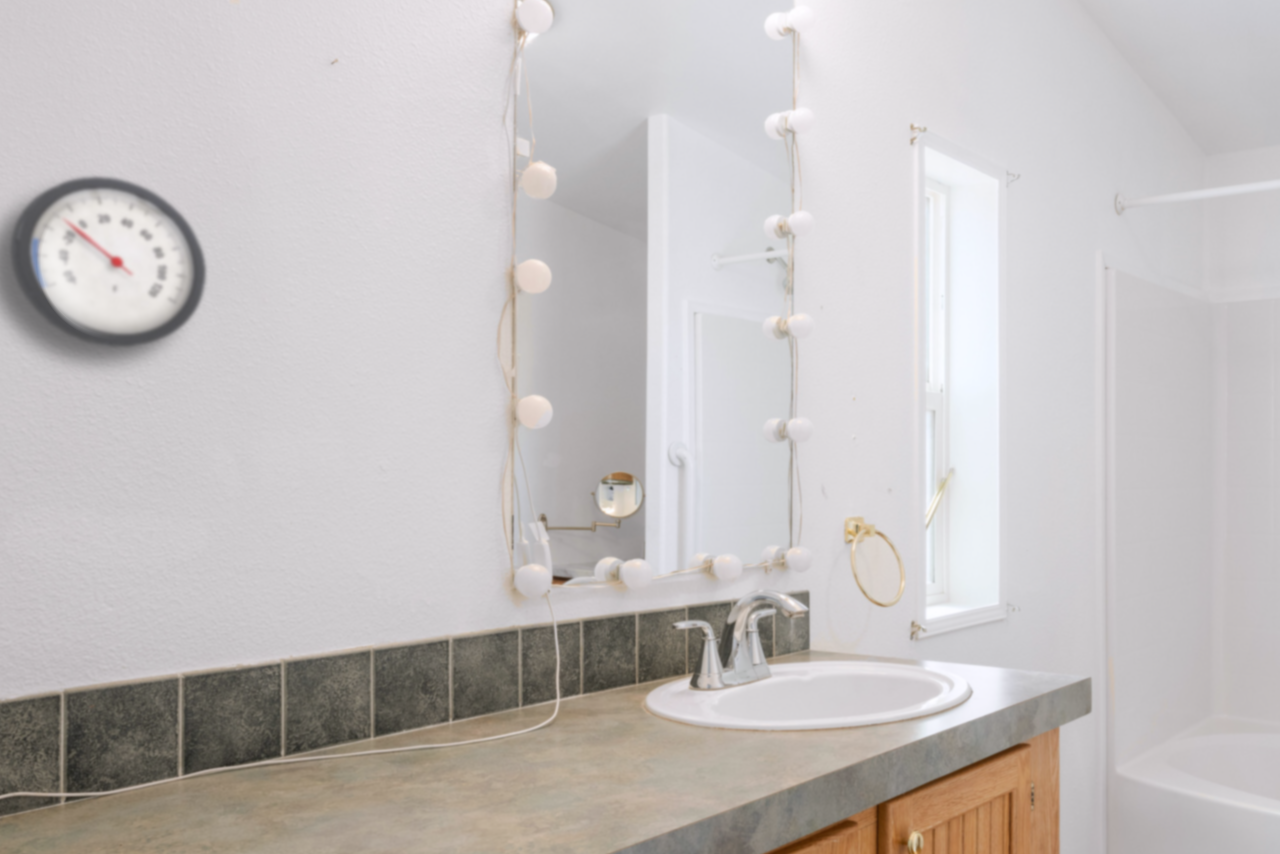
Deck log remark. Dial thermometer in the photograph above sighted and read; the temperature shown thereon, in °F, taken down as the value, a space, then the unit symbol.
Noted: -10 °F
